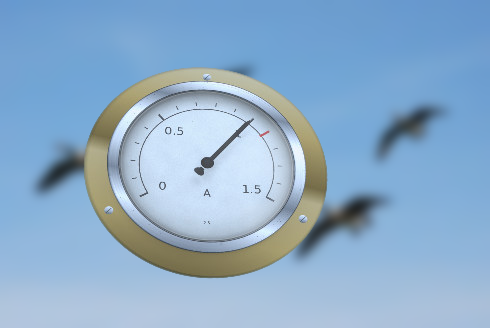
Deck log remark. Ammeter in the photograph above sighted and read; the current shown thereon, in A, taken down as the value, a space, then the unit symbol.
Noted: 1 A
